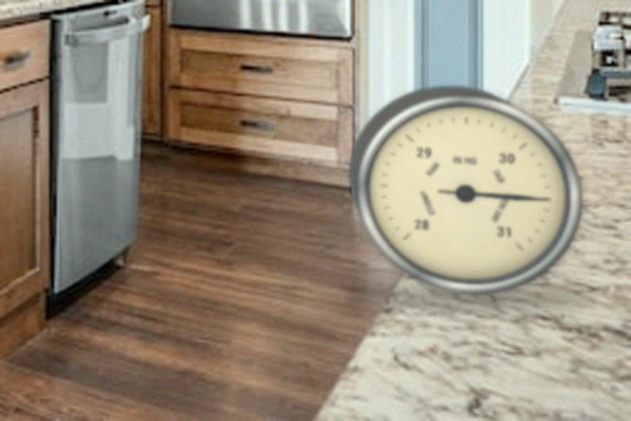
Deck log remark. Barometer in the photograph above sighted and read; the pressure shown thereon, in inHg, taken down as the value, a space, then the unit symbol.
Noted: 30.5 inHg
